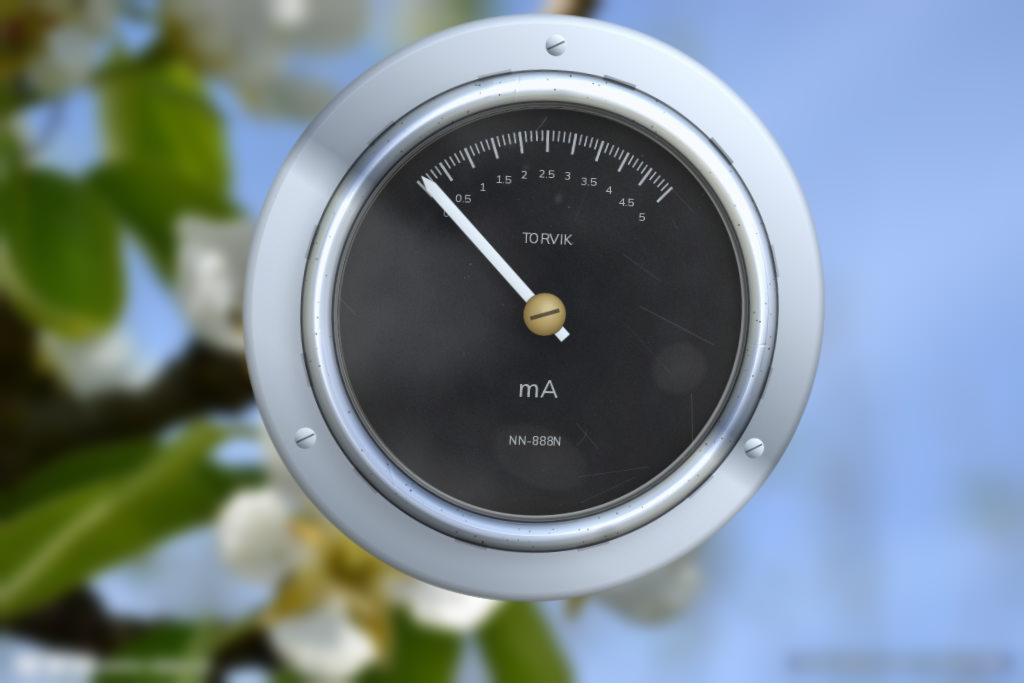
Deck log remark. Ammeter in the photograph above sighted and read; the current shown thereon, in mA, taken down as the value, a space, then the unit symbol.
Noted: 0.1 mA
